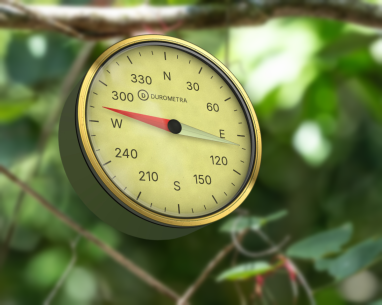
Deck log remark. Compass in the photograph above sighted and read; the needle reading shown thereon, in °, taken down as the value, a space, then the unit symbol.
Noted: 280 °
